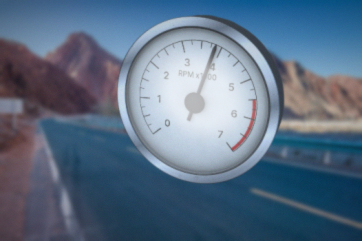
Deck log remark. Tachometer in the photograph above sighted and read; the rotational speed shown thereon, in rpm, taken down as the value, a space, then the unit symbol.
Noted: 3875 rpm
